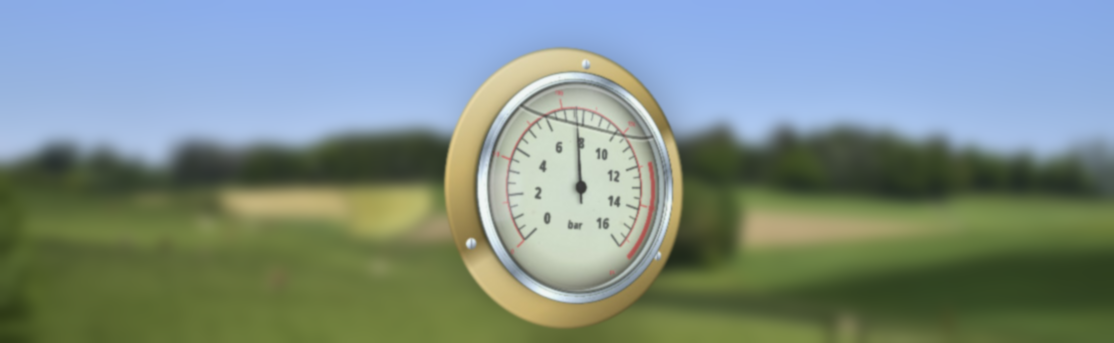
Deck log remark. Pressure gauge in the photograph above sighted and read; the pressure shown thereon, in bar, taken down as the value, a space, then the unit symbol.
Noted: 7.5 bar
